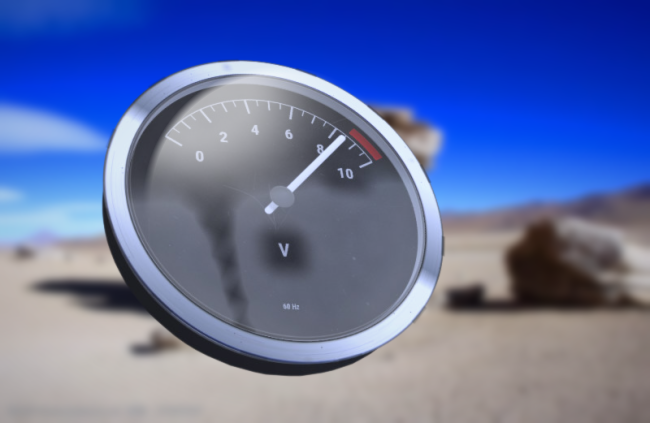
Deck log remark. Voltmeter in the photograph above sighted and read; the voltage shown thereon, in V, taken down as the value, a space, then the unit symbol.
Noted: 8.5 V
